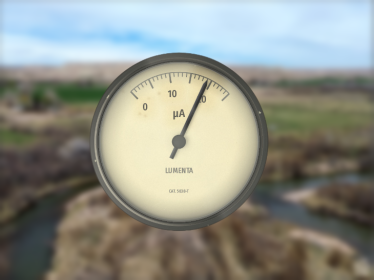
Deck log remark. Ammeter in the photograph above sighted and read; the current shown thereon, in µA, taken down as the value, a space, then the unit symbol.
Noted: 19 µA
